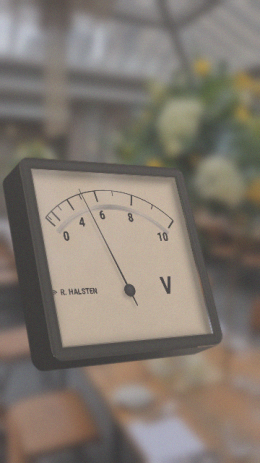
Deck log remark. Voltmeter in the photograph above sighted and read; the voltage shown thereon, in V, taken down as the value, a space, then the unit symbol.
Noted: 5 V
